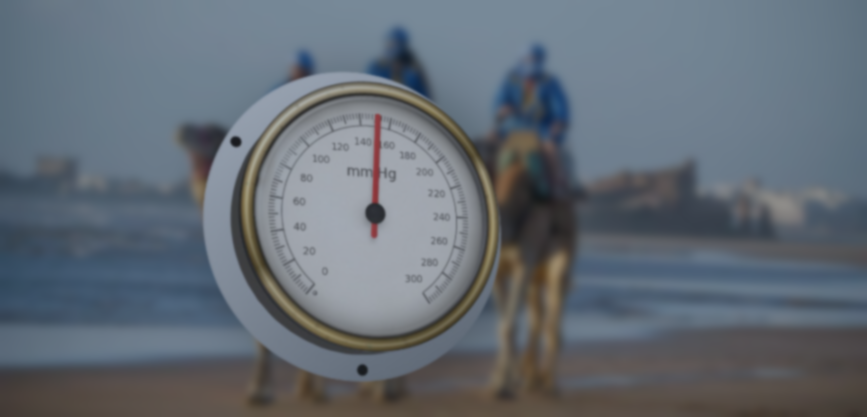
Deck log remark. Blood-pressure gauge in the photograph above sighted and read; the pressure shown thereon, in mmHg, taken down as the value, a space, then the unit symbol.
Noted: 150 mmHg
